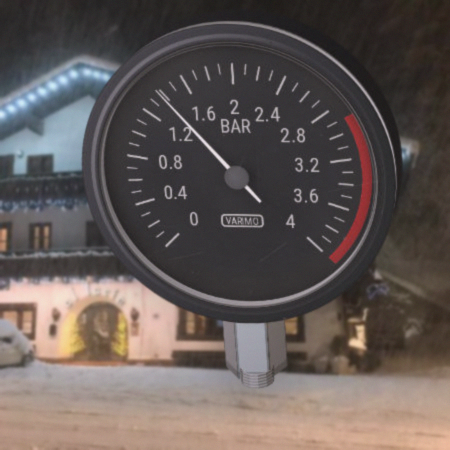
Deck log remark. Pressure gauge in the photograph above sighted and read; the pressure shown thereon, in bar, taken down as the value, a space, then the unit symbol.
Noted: 1.4 bar
